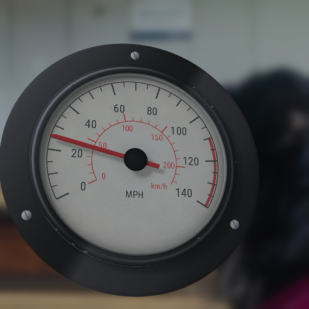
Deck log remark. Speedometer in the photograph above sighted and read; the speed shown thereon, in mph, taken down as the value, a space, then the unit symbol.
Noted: 25 mph
